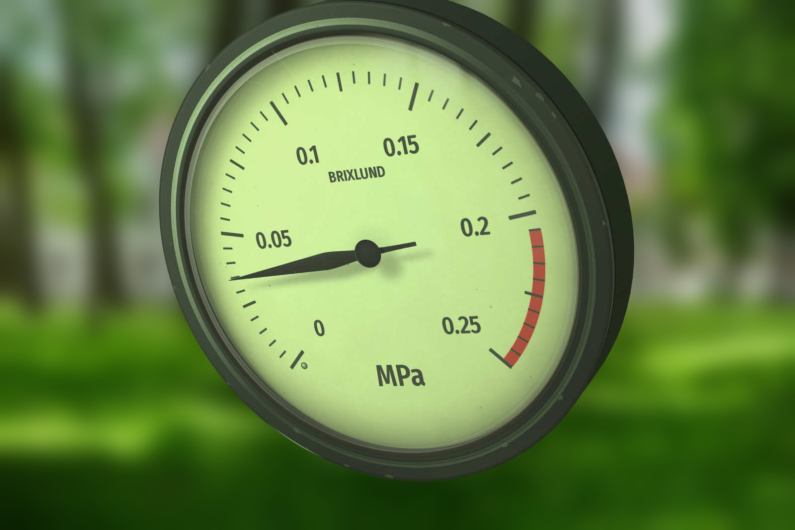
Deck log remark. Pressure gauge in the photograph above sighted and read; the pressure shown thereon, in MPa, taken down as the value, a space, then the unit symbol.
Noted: 0.035 MPa
